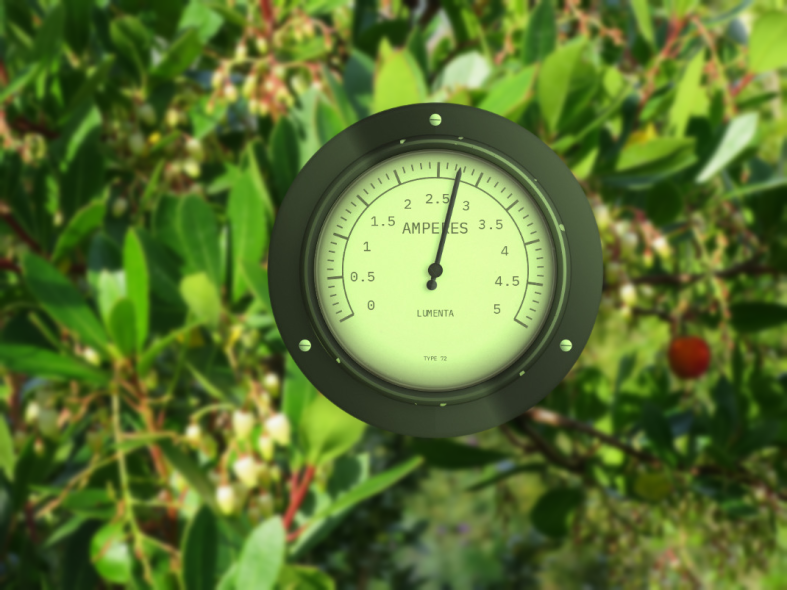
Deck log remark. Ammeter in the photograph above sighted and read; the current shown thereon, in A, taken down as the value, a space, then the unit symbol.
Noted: 2.75 A
